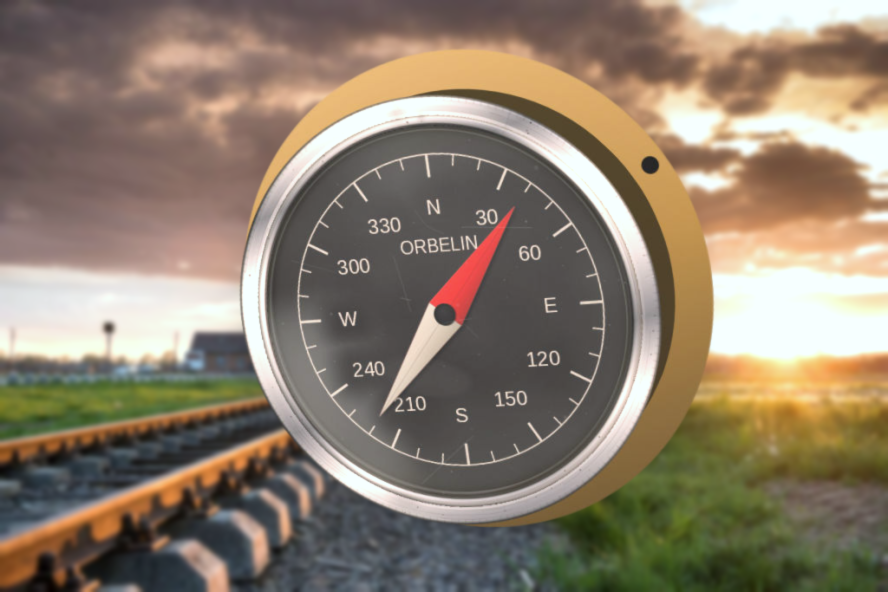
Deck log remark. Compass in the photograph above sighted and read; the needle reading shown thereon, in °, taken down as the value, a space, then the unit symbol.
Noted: 40 °
